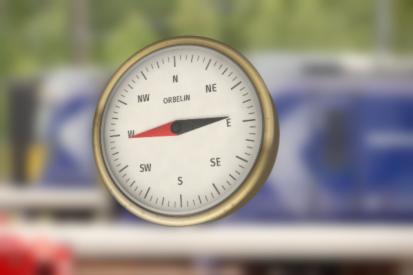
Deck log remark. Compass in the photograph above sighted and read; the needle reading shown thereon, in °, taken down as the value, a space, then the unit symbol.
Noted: 265 °
